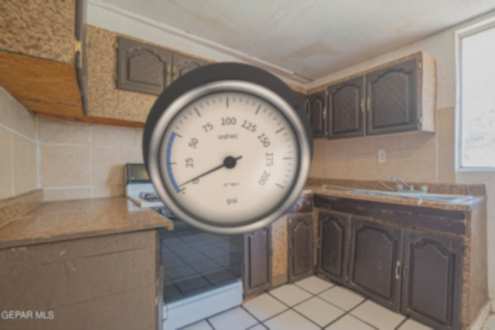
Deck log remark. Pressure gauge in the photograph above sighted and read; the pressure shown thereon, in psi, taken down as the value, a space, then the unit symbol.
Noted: 5 psi
